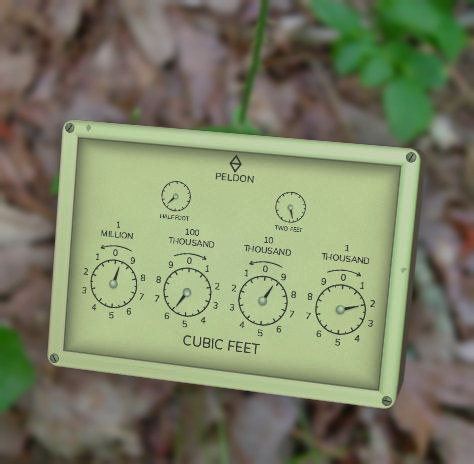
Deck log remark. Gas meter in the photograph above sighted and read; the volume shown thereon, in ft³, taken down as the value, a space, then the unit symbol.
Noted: 959200 ft³
